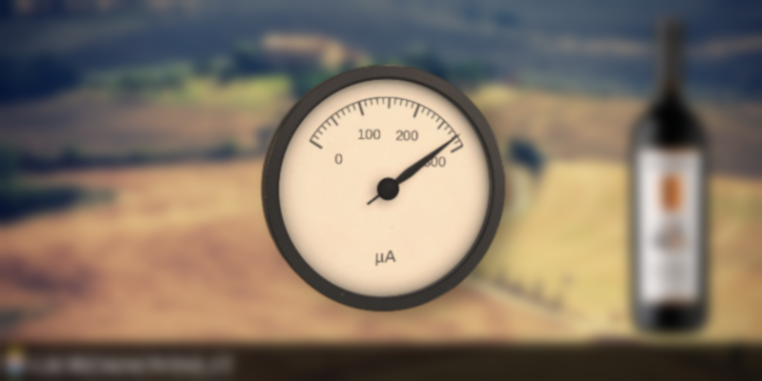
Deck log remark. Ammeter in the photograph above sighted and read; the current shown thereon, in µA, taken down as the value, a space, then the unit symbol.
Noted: 280 µA
